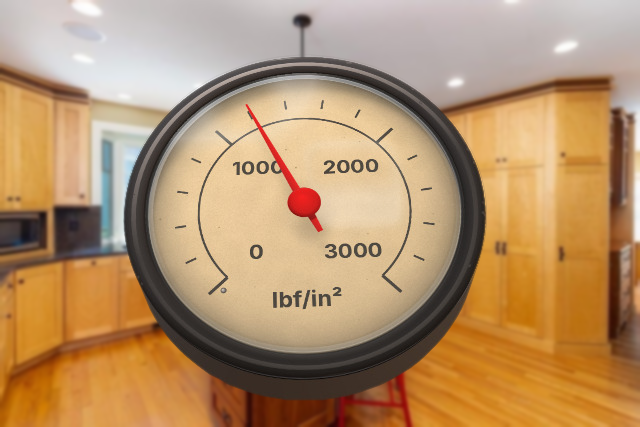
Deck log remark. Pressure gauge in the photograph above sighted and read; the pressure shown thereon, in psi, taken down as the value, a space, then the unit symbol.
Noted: 1200 psi
